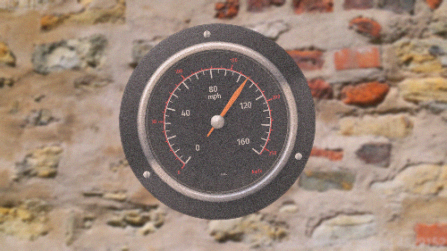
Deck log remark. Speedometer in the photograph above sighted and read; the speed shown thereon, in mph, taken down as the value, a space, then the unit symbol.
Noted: 105 mph
